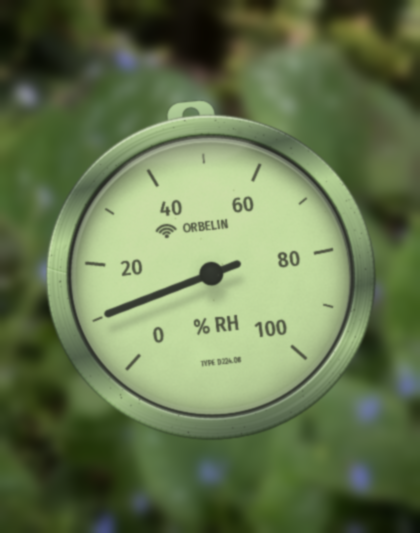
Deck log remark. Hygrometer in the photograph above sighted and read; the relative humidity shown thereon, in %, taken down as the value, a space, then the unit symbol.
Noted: 10 %
